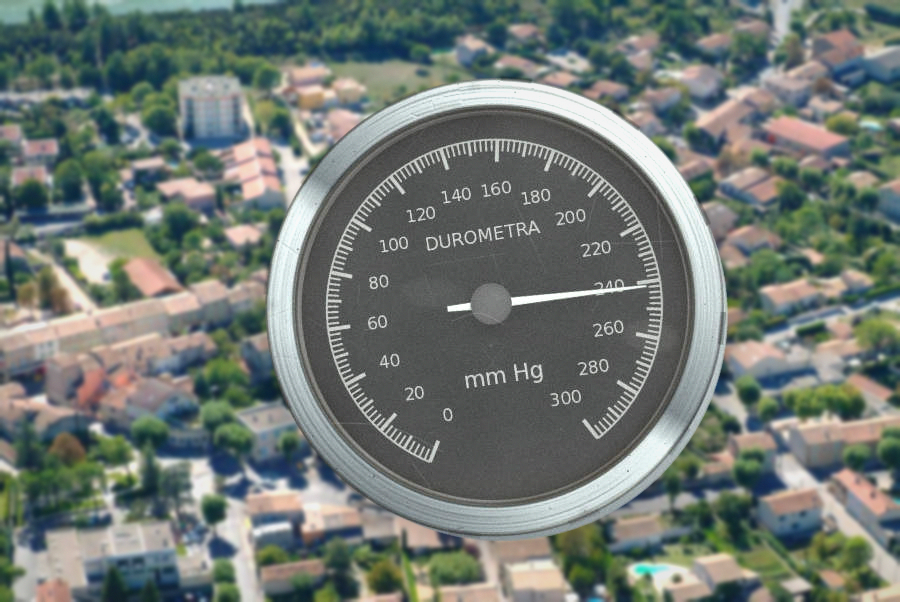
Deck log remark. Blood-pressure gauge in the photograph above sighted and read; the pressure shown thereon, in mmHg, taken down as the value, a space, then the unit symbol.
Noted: 242 mmHg
